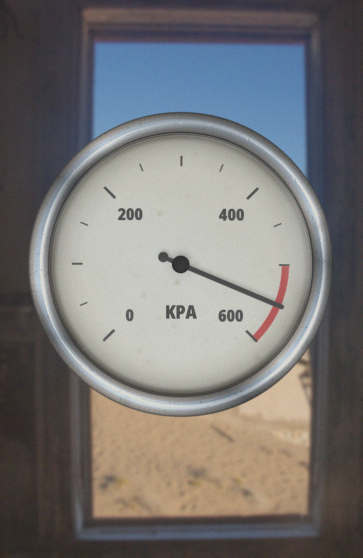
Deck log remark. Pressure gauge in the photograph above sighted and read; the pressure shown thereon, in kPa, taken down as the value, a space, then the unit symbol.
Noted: 550 kPa
